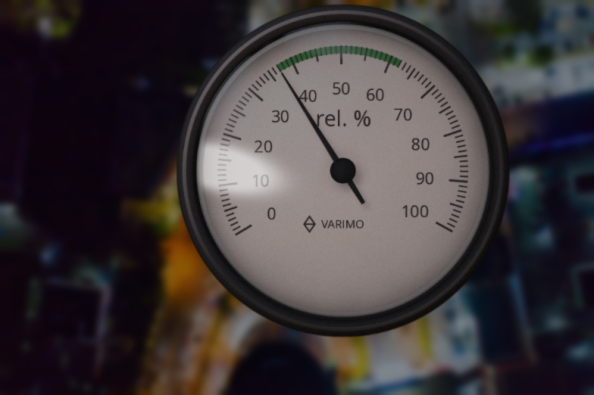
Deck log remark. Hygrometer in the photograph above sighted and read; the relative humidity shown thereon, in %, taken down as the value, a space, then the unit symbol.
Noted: 37 %
